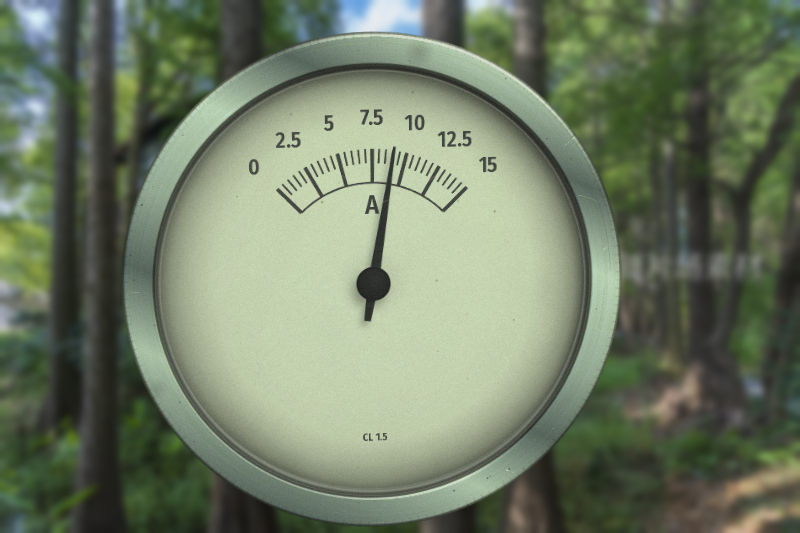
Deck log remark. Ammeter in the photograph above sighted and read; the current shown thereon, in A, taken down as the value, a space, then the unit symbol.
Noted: 9 A
